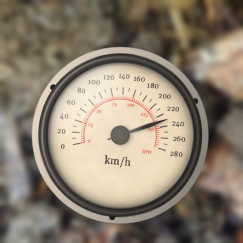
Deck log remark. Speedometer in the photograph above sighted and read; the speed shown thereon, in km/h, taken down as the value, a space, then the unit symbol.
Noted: 230 km/h
